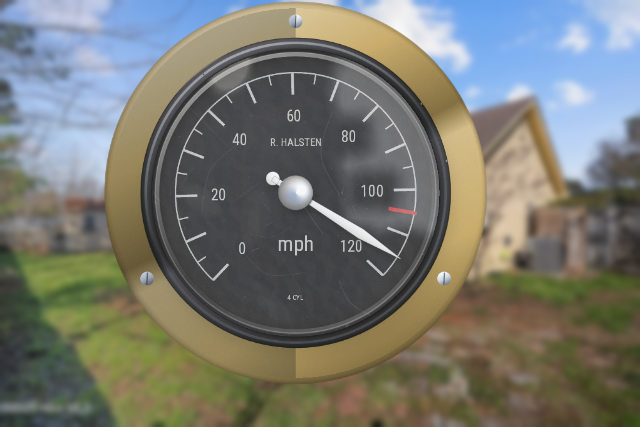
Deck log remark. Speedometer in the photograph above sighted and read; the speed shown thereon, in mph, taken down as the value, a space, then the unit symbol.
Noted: 115 mph
